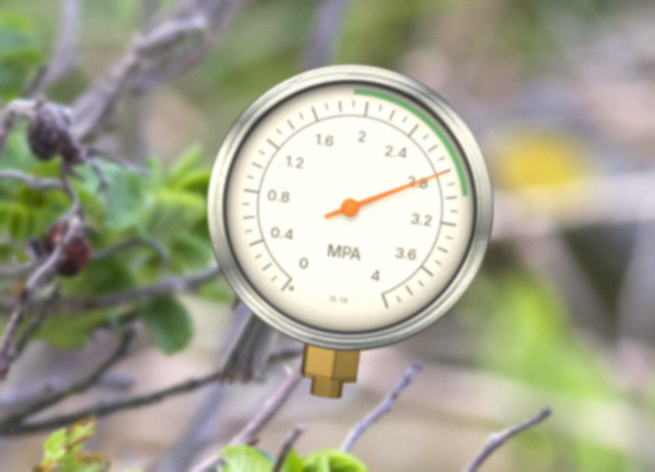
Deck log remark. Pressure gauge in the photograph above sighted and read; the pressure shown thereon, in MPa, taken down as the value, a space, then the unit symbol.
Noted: 2.8 MPa
